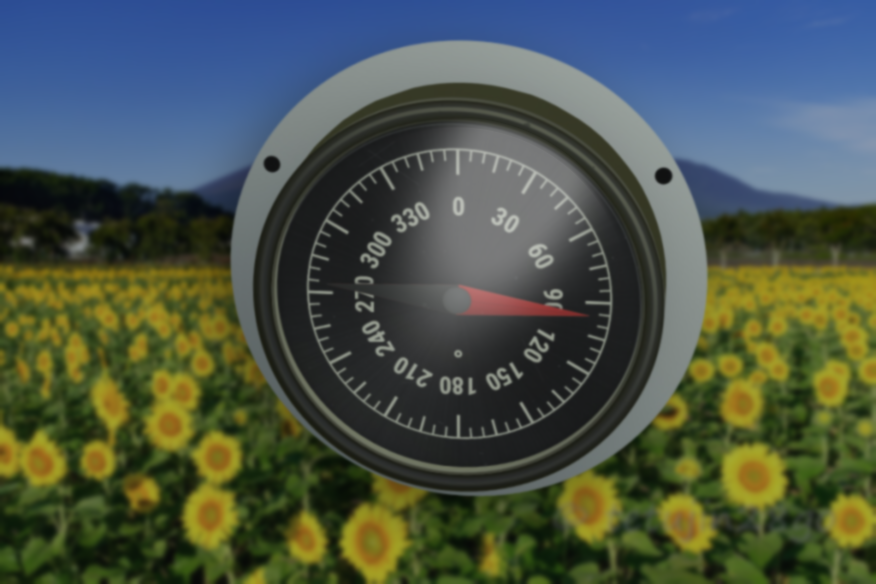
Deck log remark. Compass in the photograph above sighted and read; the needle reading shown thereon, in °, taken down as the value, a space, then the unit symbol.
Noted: 95 °
